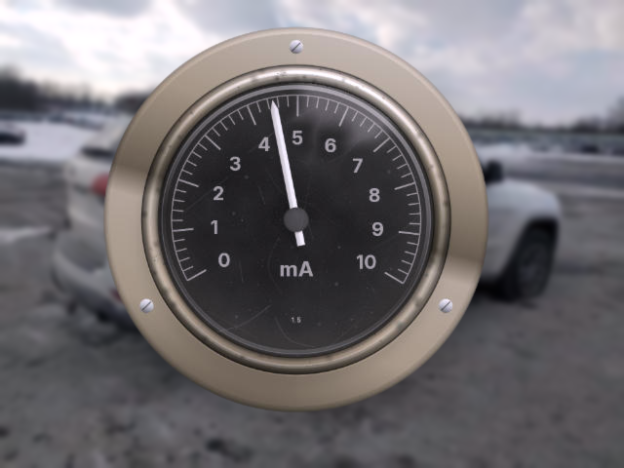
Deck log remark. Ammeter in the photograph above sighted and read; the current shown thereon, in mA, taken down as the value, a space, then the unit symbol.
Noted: 4.5 mA
